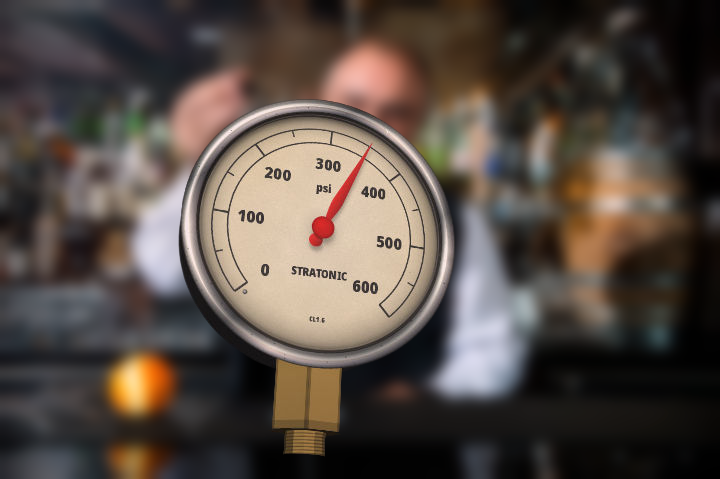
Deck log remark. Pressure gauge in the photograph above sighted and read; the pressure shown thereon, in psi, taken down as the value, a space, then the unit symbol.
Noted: 350 psi
